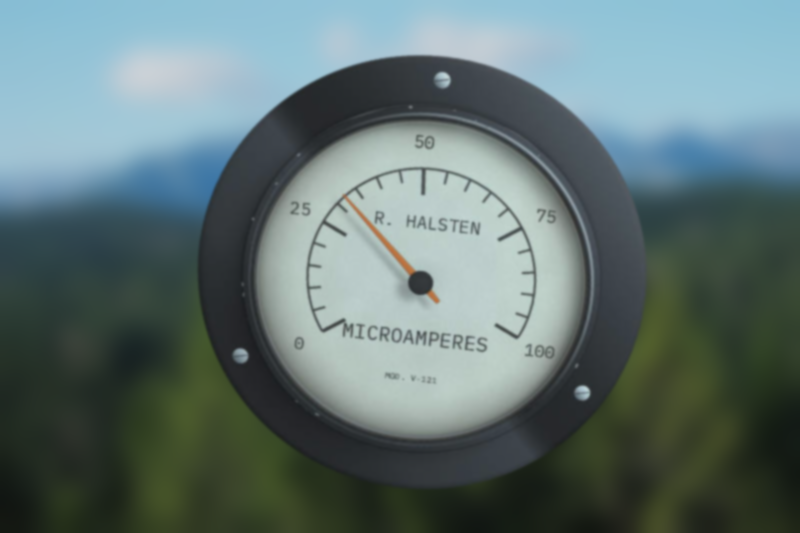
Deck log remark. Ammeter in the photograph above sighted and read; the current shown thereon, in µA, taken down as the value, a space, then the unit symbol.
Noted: 32.5 µA
